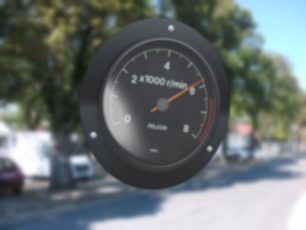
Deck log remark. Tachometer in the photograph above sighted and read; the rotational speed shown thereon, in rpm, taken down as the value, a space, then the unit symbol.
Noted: 5750 rpm
